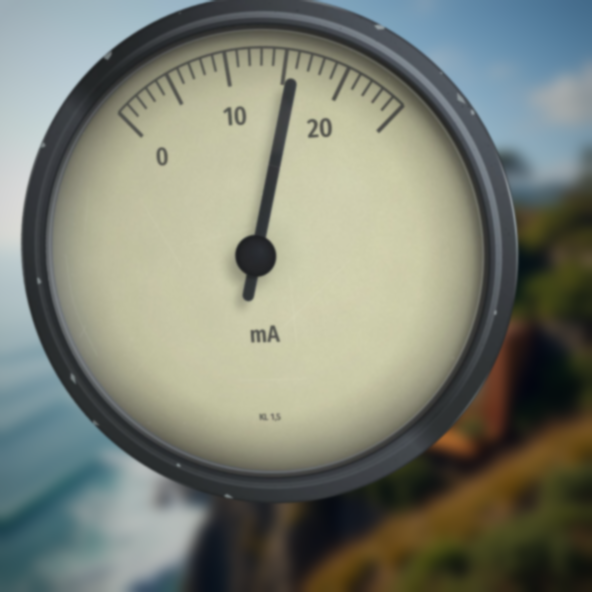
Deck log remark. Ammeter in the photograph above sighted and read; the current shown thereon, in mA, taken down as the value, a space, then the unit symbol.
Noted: 16 mA
